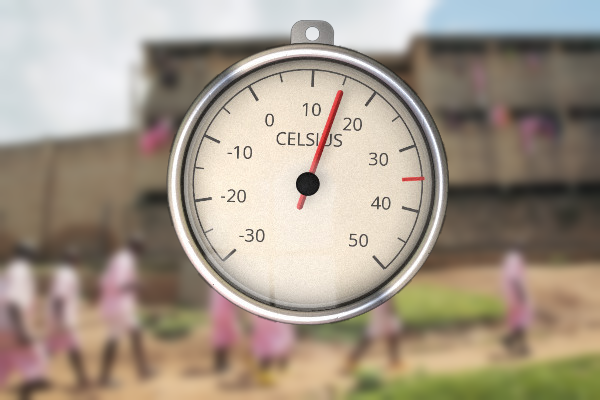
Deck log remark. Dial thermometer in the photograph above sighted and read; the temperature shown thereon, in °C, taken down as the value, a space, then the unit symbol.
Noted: 15 °C
